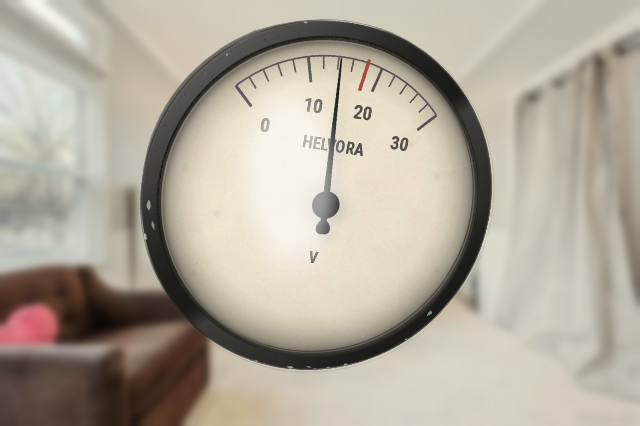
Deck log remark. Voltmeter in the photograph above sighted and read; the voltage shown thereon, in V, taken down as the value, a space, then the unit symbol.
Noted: 14 V
